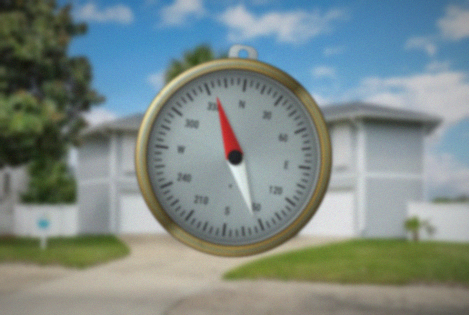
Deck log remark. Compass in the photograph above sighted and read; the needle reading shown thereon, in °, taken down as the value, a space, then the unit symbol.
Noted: 335 °
